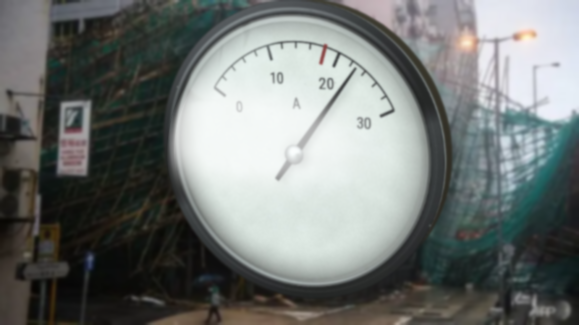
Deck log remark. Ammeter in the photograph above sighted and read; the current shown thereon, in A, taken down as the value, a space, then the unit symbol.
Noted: 23 A
